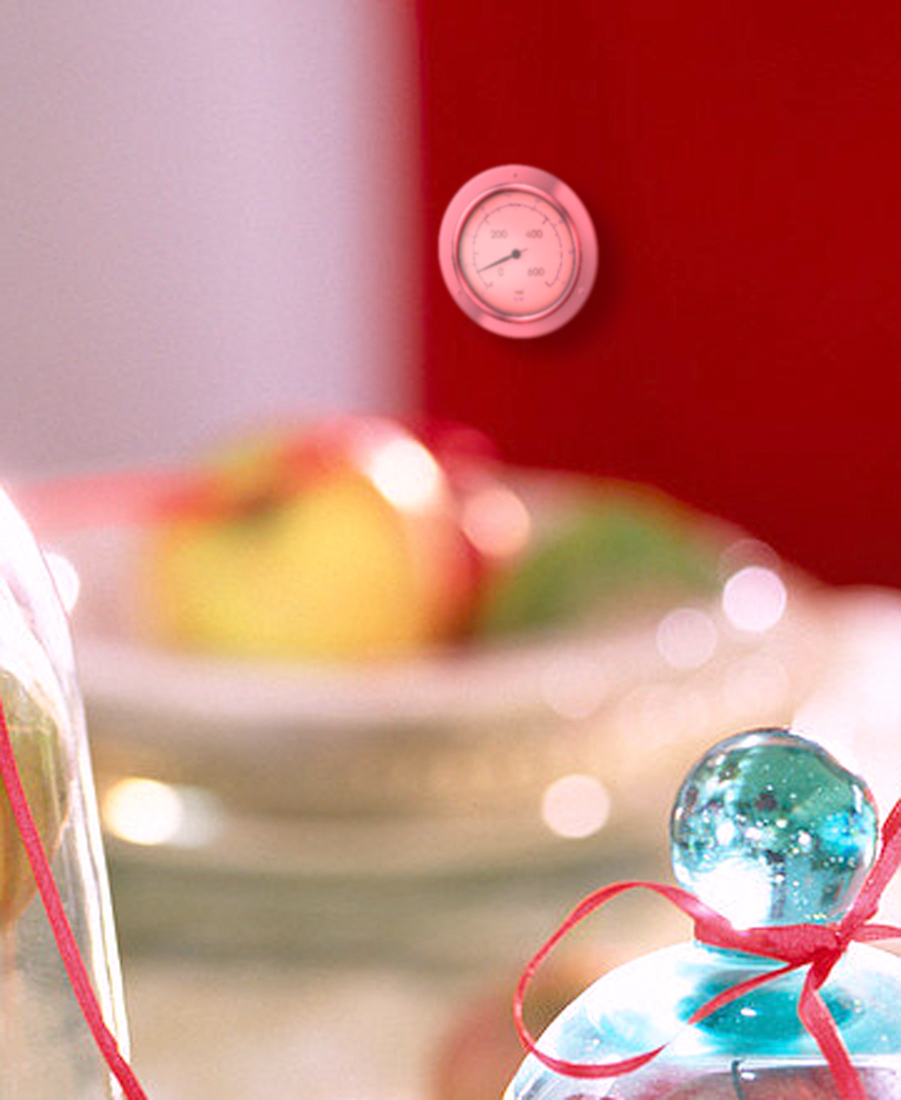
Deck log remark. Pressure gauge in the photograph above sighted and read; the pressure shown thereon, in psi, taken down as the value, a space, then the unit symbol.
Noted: 50 psi
